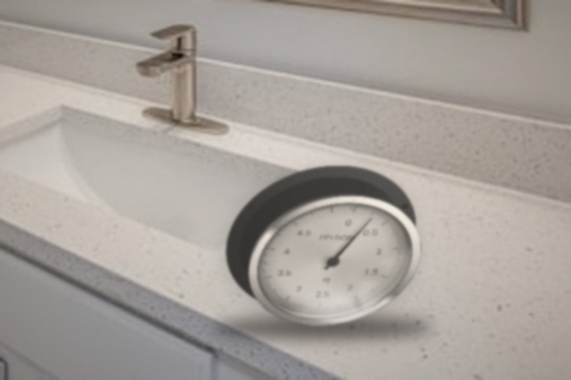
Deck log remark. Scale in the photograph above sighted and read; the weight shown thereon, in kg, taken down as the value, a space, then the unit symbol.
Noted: 0.25 kg
